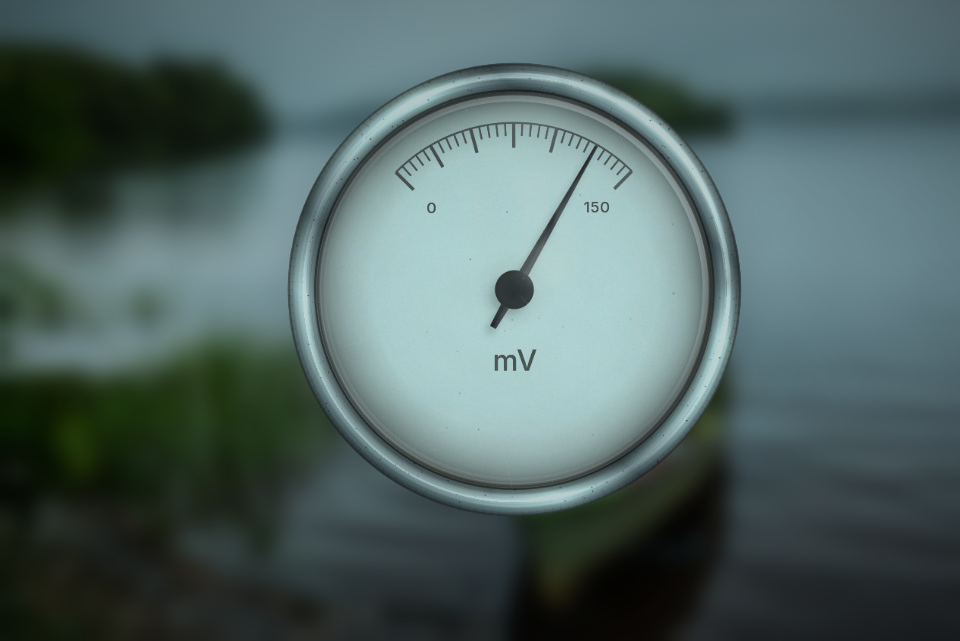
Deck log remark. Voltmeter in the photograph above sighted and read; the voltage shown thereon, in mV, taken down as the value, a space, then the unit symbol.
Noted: 125 mV
